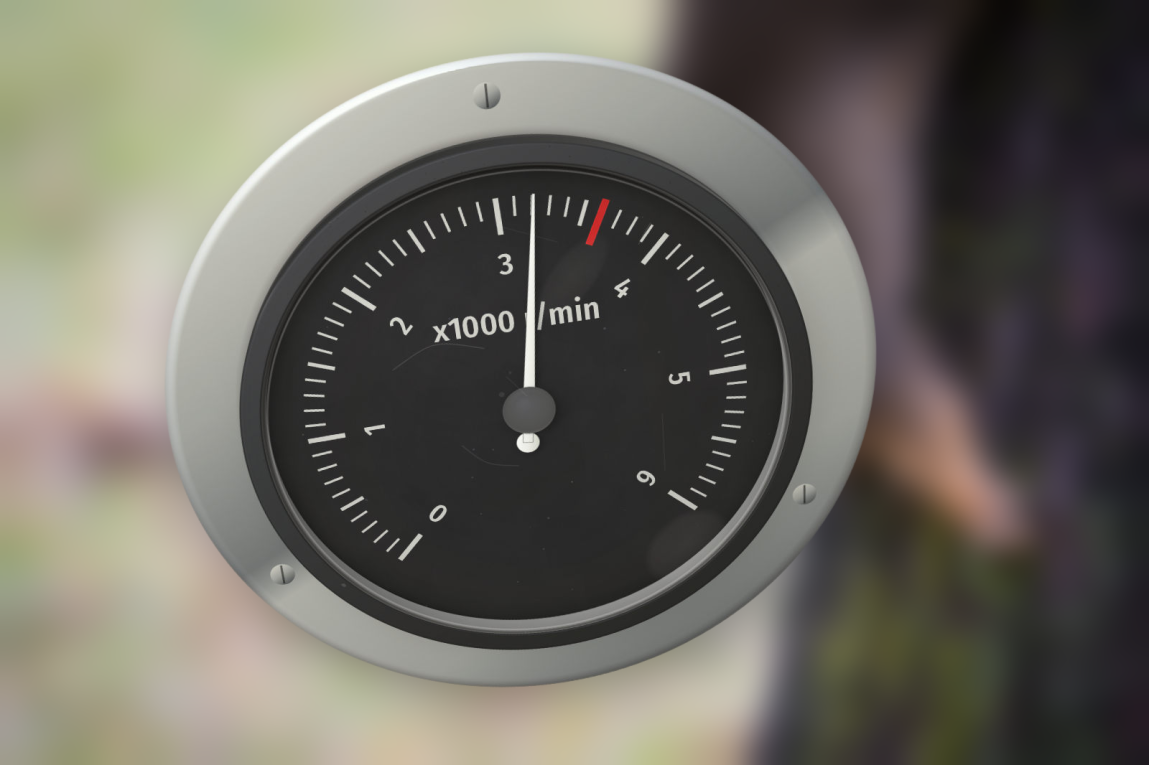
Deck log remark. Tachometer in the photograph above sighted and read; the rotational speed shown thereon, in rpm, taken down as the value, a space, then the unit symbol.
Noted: 3200 rpm
